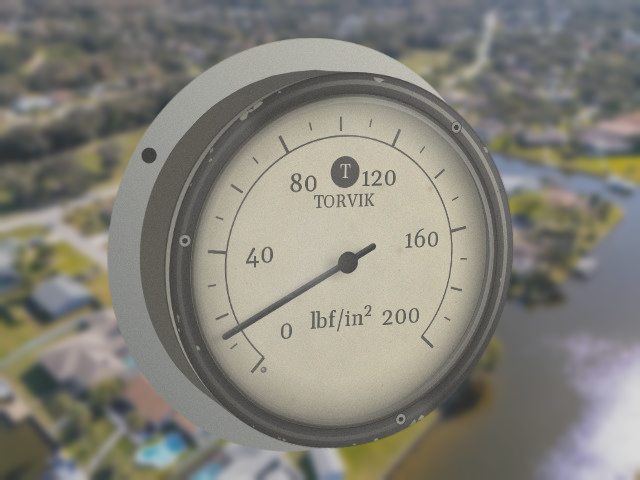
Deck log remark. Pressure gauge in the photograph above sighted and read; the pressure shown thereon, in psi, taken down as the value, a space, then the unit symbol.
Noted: 15 psi
